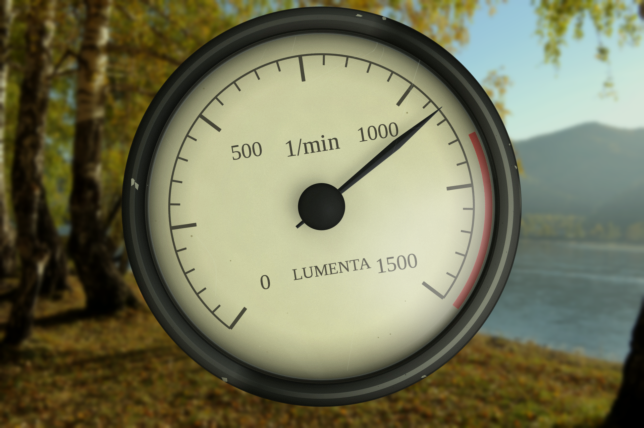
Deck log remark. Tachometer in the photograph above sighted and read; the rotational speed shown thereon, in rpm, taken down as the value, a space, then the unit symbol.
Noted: 1075 rpm
